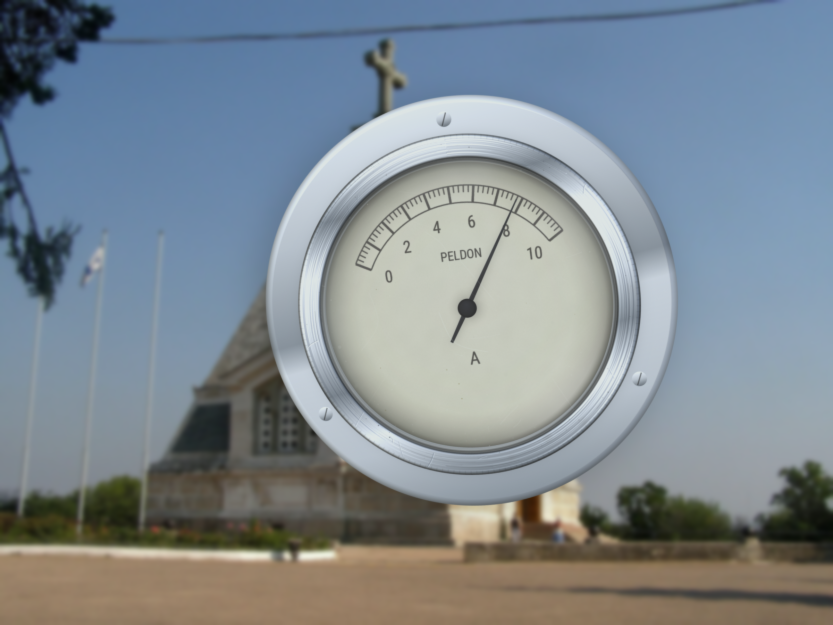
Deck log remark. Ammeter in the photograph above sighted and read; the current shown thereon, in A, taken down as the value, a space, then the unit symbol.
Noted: 7.8 A
